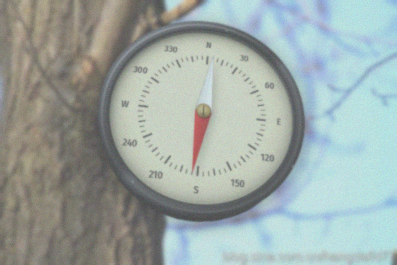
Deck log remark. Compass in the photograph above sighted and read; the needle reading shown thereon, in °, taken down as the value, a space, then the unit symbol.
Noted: 185 °
